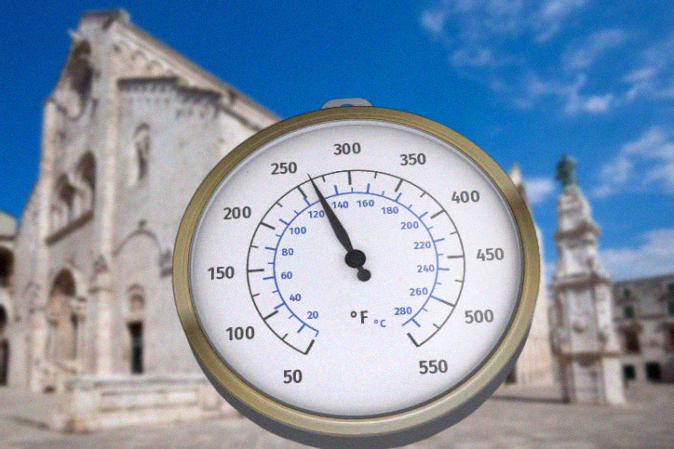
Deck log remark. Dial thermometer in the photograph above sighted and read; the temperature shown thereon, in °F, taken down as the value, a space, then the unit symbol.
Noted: 262.5 °F
